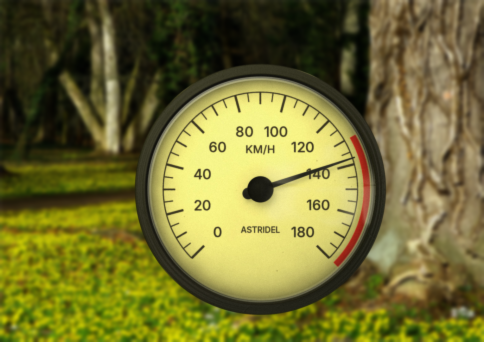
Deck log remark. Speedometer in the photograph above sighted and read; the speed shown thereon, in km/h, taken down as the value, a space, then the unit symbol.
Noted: 137.5 km/h
